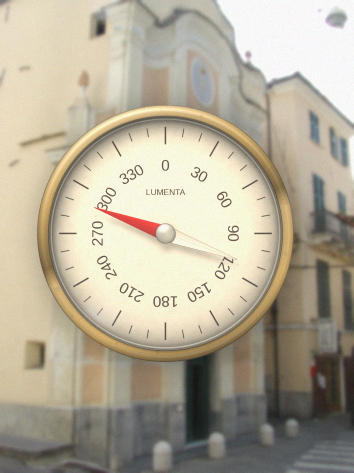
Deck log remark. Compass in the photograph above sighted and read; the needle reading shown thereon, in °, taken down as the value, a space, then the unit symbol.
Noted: 290 °
